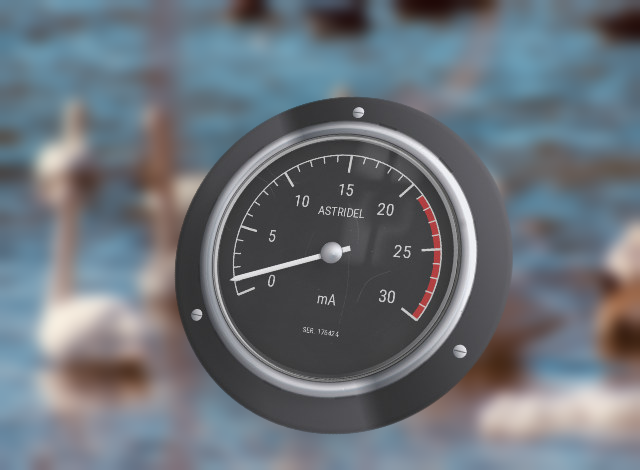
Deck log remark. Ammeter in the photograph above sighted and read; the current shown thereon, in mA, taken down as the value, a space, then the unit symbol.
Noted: 1 mA
